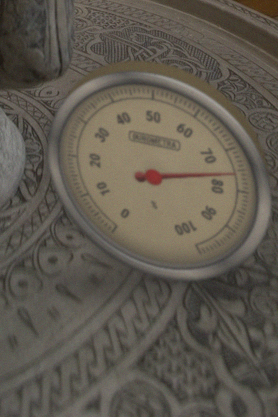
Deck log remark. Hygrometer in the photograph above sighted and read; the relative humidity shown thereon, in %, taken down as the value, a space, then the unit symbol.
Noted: 75 %
